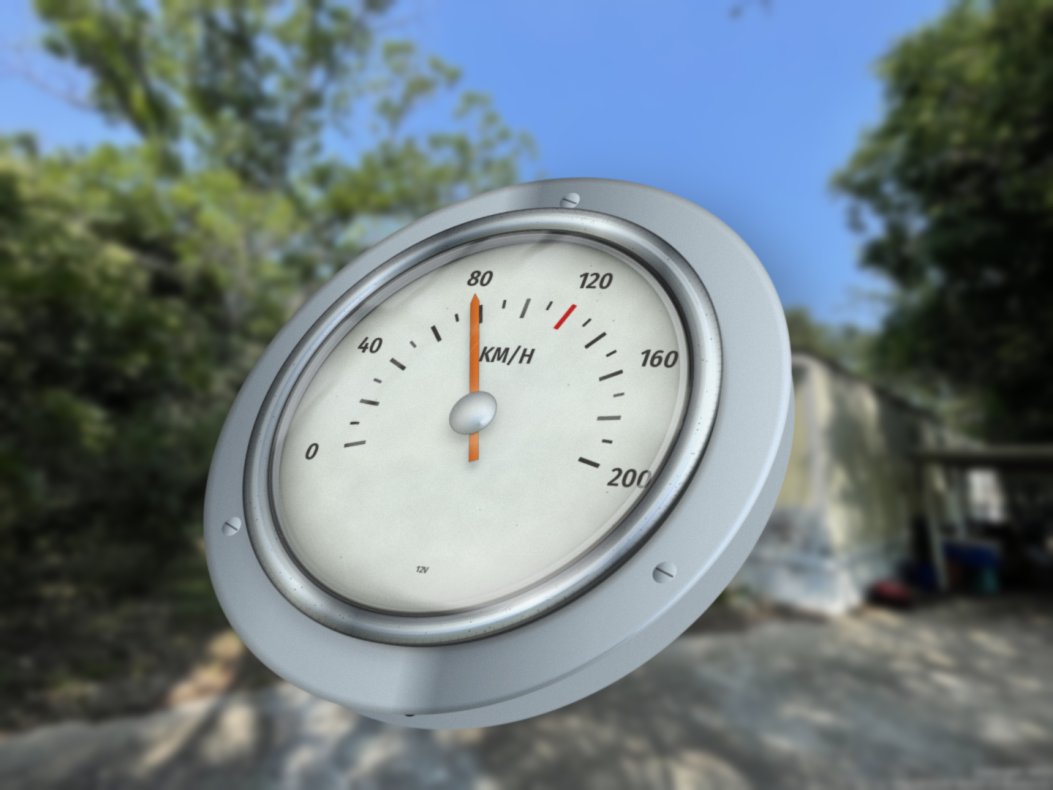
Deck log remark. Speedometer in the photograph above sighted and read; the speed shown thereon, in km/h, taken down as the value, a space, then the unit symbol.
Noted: 80 km/h
